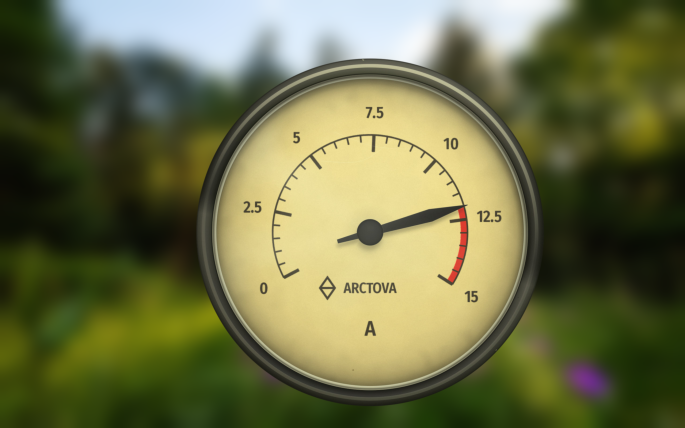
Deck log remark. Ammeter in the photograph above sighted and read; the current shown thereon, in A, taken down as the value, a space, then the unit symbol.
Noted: 12 A
